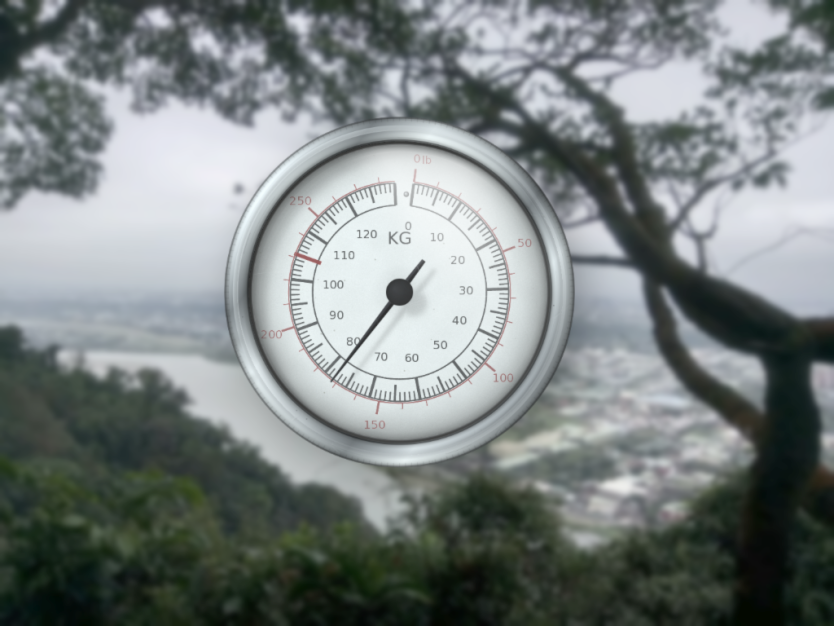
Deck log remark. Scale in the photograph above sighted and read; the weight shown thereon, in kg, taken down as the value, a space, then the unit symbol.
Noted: 78 kg
